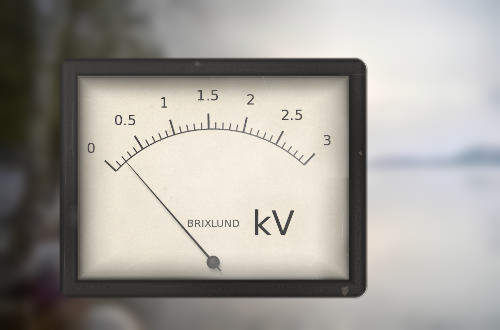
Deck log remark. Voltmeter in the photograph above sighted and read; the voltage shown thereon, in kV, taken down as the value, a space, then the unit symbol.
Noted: 0.2 kV
